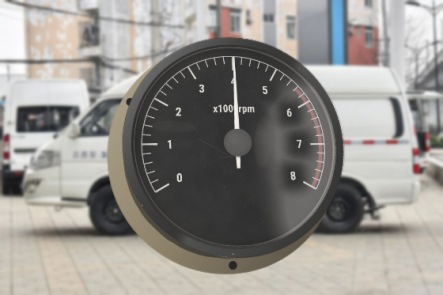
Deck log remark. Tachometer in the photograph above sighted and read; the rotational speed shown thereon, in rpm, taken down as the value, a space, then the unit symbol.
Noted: 4000 rpm
